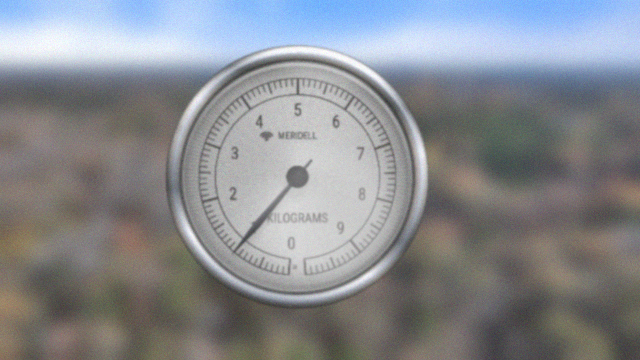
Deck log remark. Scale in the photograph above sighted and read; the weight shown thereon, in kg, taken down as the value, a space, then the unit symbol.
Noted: 1 kg
